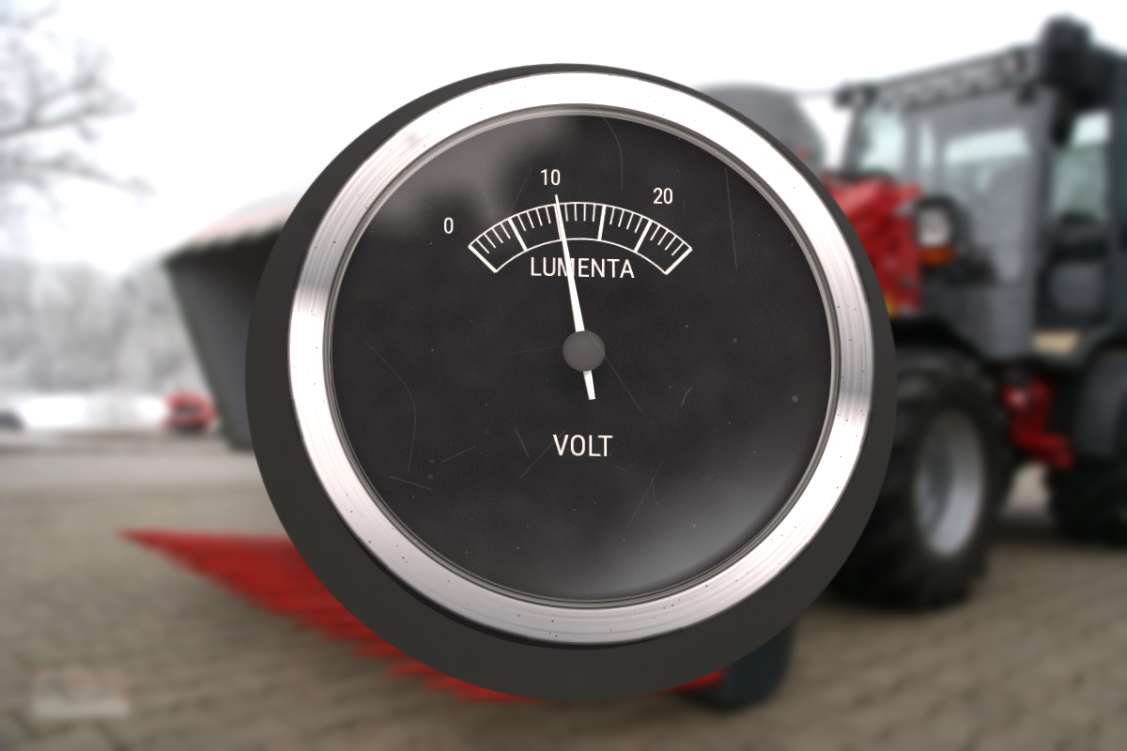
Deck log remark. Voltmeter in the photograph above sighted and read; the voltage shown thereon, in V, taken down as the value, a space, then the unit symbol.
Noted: 10 V
